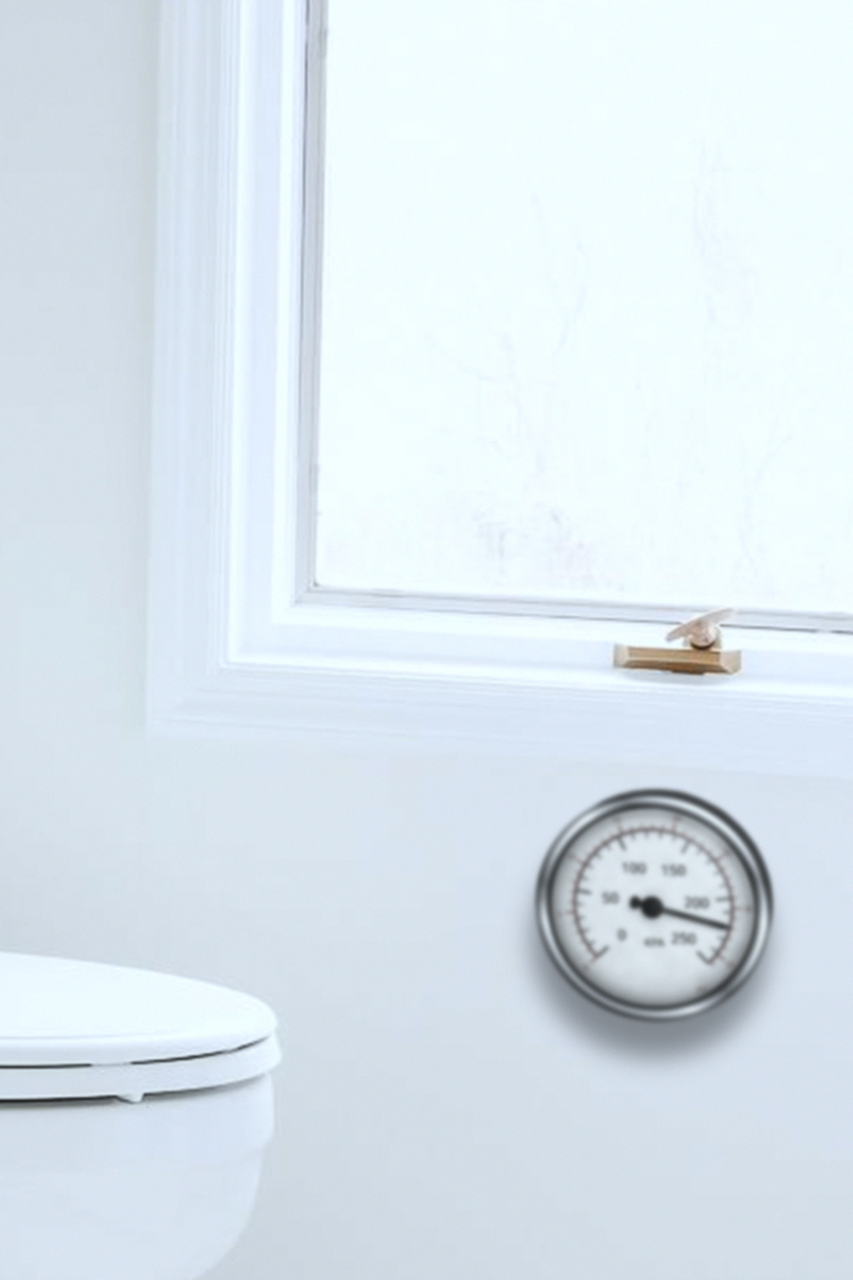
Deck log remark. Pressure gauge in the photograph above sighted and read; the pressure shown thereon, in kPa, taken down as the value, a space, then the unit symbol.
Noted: 220 kPa
